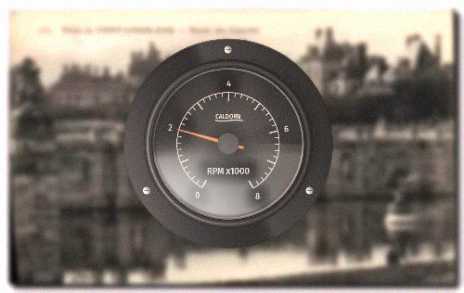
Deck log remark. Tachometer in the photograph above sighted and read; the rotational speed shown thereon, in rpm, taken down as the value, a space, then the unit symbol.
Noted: 2000 rpm
